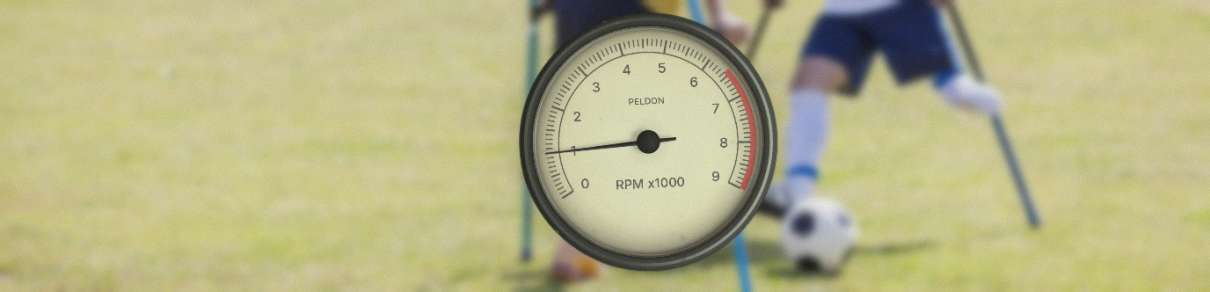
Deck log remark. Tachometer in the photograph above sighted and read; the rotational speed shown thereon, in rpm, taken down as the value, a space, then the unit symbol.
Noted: 1000 rpm
